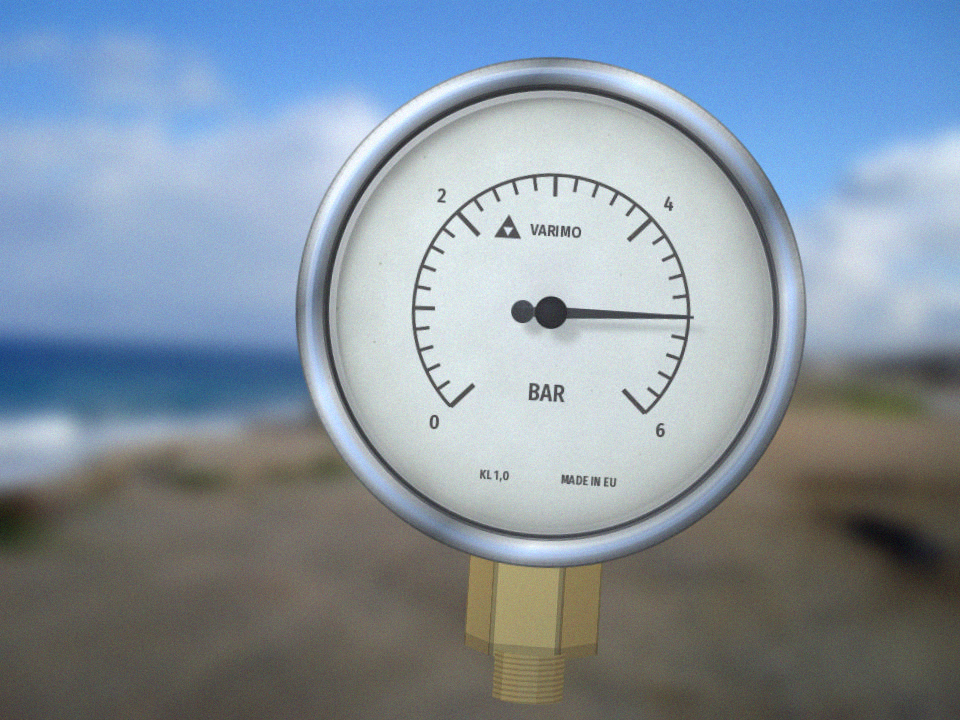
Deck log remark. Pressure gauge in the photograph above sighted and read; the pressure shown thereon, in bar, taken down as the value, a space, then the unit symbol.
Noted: 5 bar
